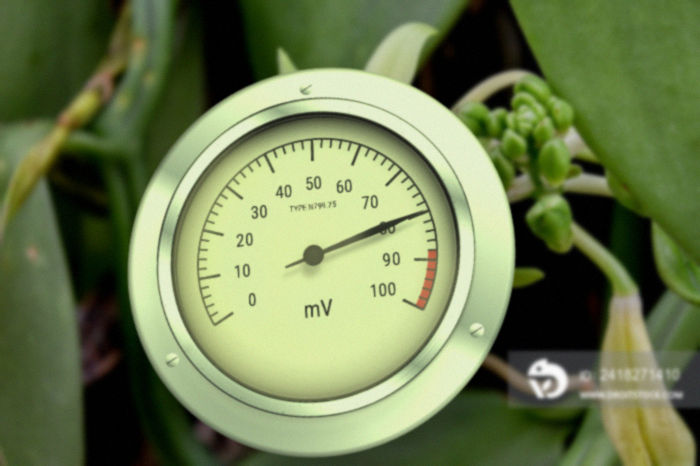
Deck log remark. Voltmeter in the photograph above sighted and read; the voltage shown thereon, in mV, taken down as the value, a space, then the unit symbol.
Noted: 80 mV
